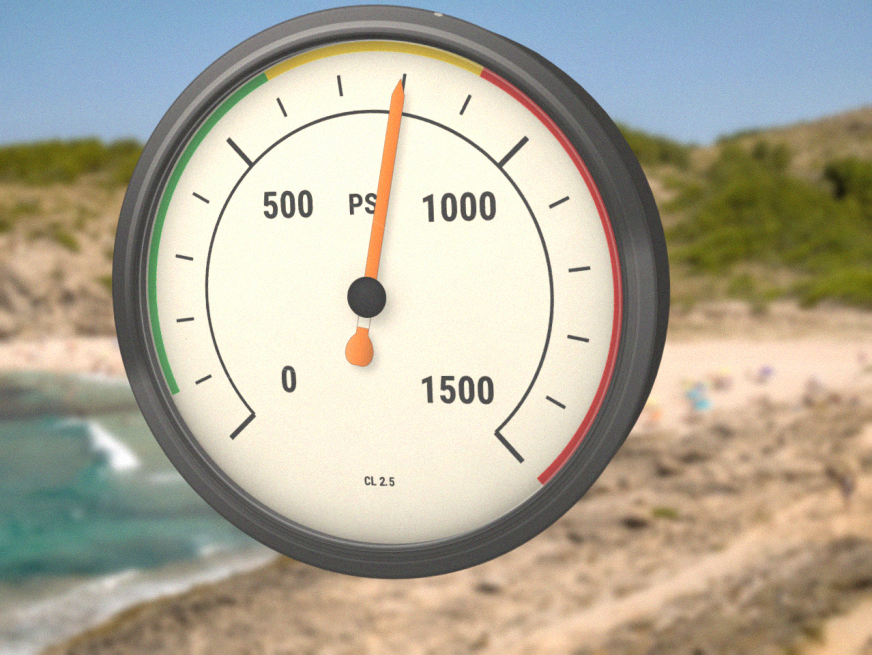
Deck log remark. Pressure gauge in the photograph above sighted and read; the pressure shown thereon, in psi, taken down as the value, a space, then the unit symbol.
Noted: 800 psi
